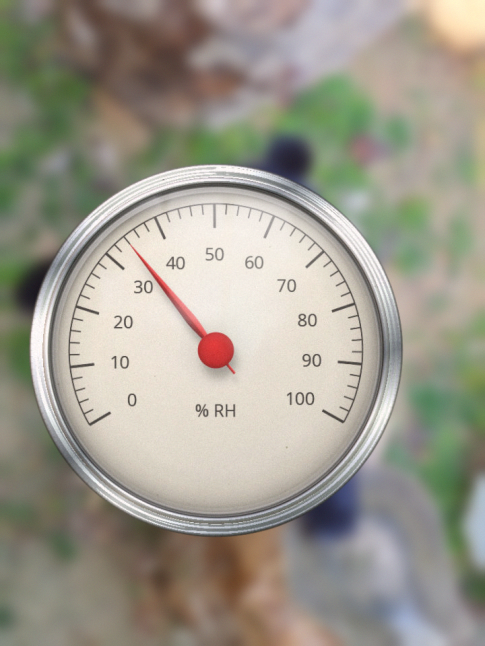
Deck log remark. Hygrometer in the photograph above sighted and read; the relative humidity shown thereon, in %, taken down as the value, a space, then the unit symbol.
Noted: 34 %
